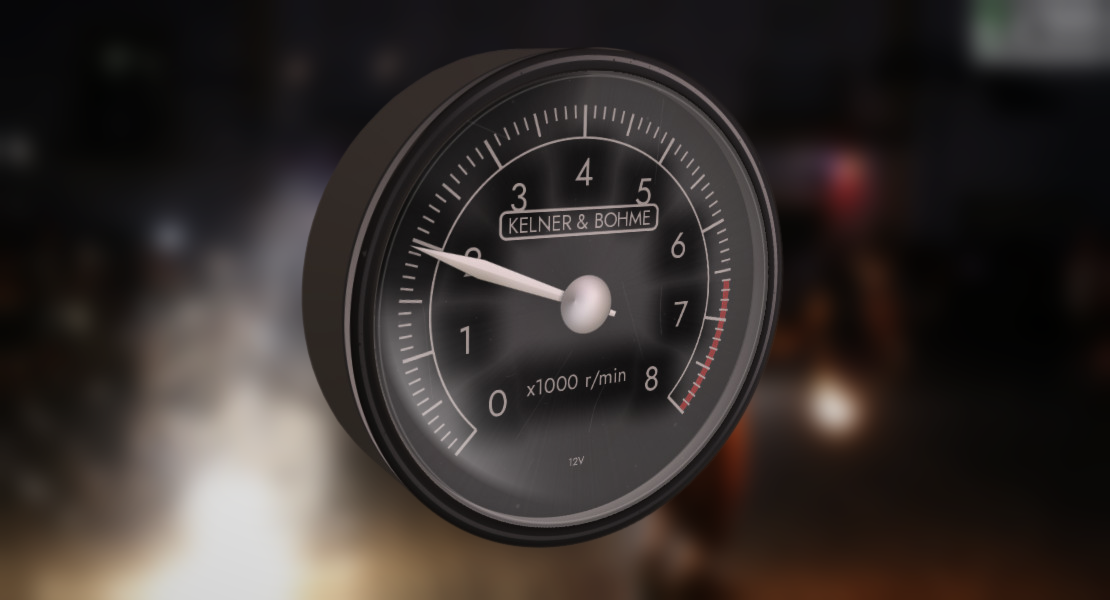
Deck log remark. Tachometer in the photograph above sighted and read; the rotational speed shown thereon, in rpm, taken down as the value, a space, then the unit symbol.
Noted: 1950 rpm
